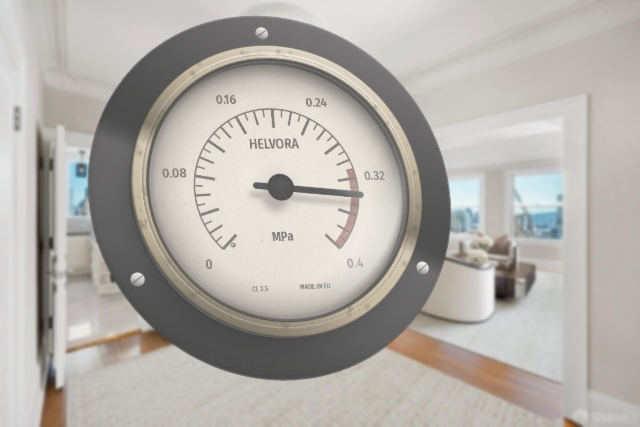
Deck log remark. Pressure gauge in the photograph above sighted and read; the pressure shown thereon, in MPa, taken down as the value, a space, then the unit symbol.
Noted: 0.34 MPa
